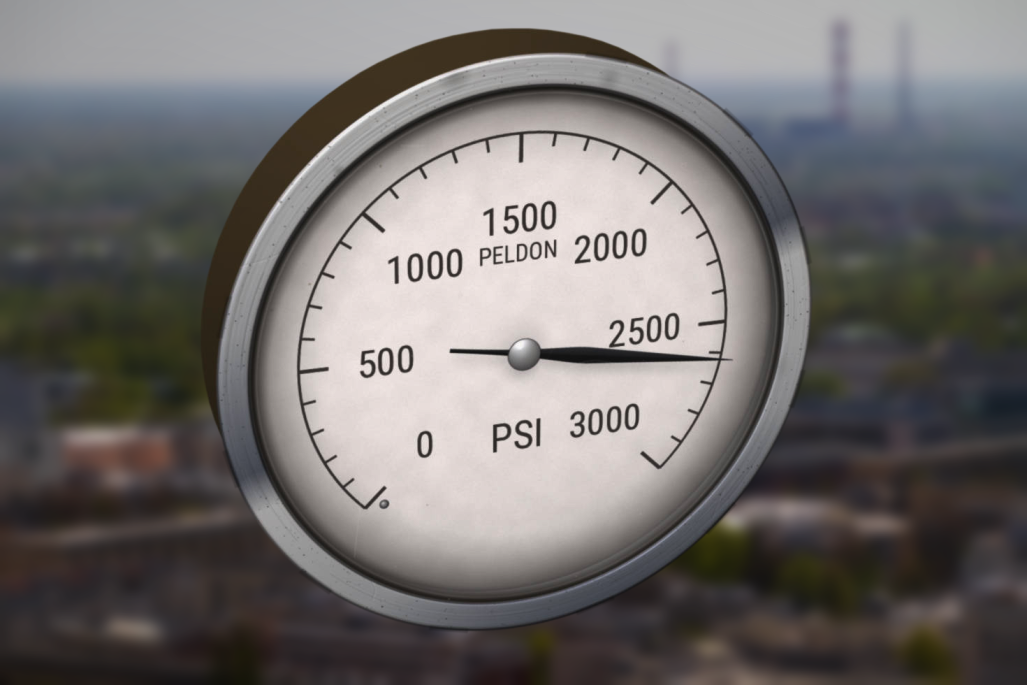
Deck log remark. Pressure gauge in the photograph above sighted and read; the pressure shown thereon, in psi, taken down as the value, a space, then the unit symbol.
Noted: 2600 psi
